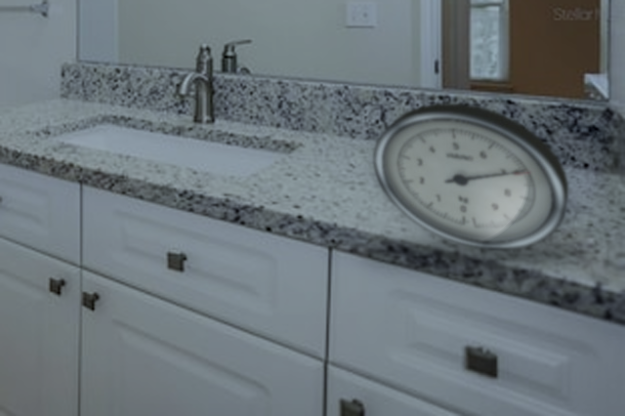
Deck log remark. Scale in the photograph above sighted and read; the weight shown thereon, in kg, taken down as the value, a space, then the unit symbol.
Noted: 7 kg
